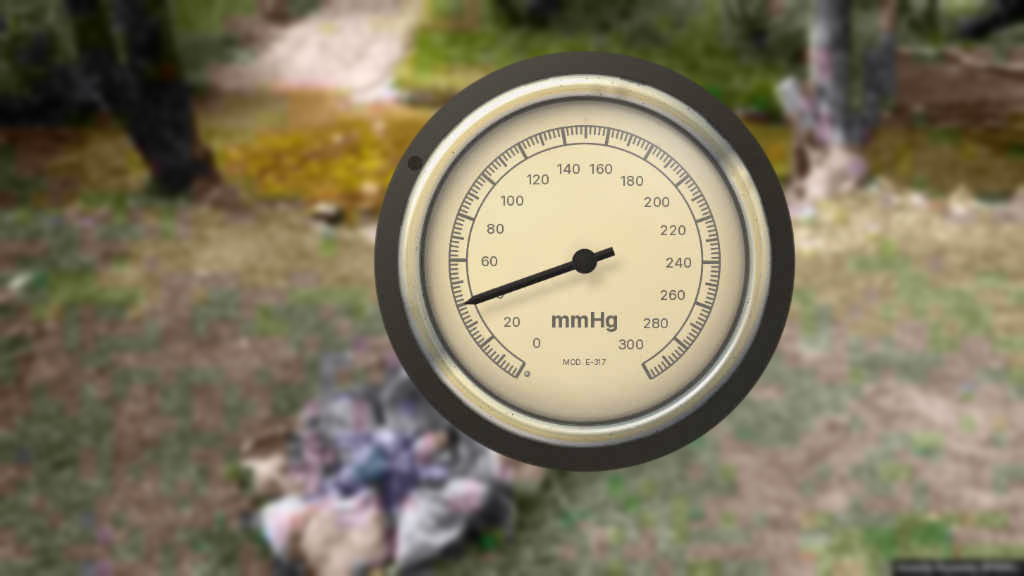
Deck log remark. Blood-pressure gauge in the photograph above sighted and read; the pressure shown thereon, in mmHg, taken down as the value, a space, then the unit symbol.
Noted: 40 mmHg
